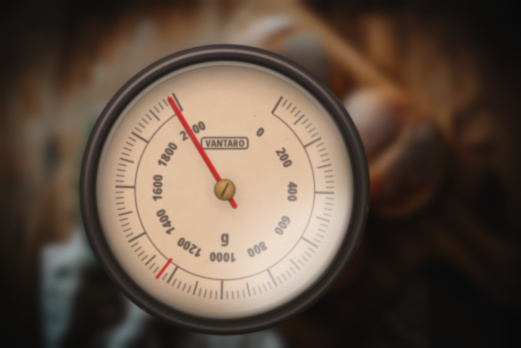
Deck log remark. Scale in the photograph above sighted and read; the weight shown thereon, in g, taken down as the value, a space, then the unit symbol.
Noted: 1980 g
